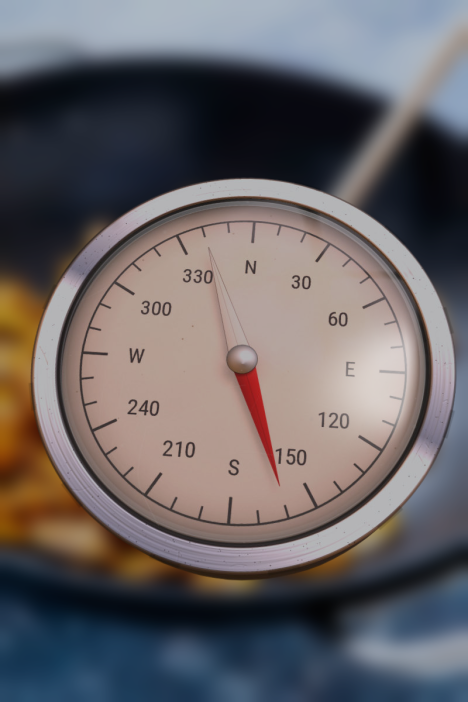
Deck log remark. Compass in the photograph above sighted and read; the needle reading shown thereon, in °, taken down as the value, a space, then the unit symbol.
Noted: 160 °
